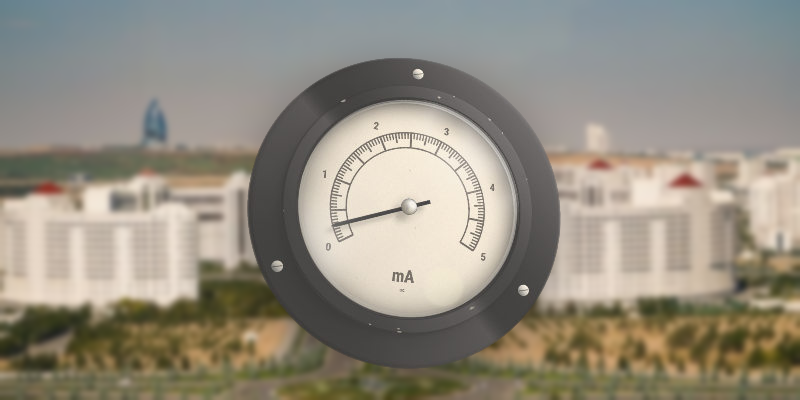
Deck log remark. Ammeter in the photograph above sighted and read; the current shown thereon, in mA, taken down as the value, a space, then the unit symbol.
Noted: 0.25 mA
